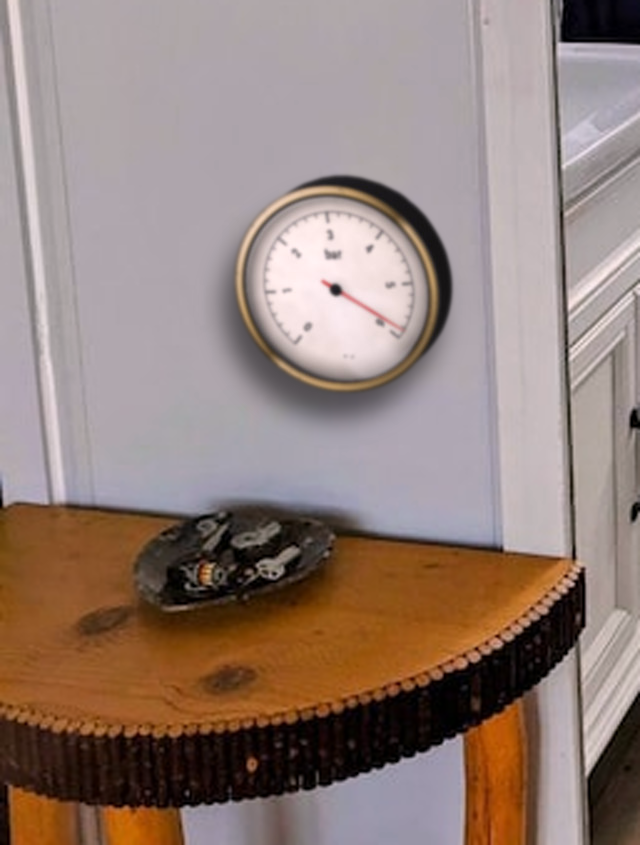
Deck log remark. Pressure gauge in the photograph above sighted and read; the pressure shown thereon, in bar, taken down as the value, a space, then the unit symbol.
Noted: 5.8 bar
